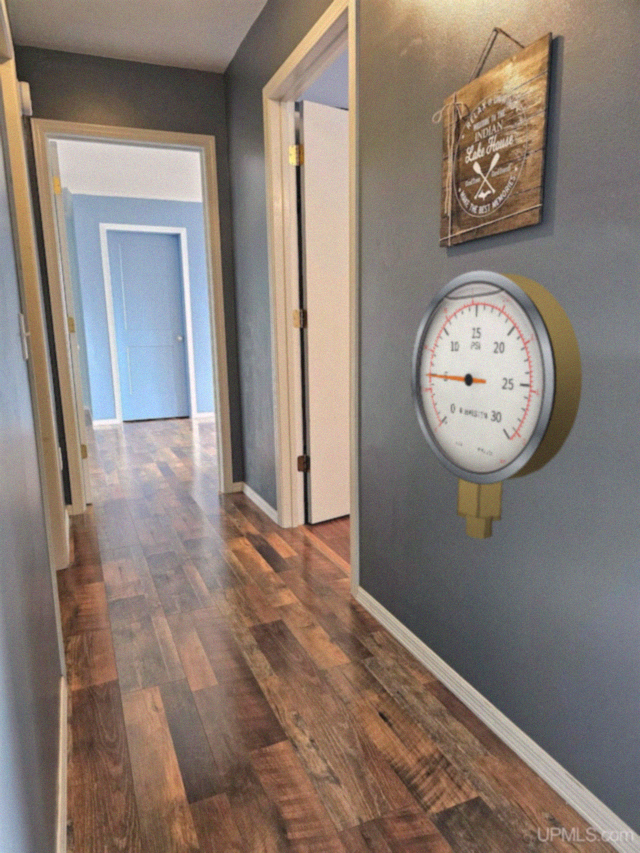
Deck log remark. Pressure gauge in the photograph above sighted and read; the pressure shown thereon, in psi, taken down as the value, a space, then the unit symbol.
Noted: 5 psi
